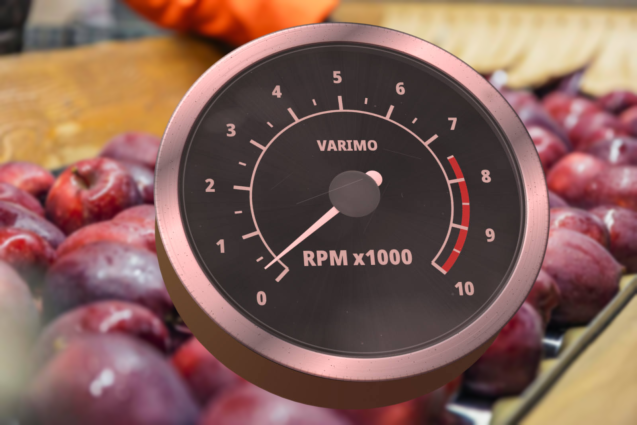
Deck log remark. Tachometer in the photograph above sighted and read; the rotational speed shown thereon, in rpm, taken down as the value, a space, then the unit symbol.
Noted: 250 rpm
